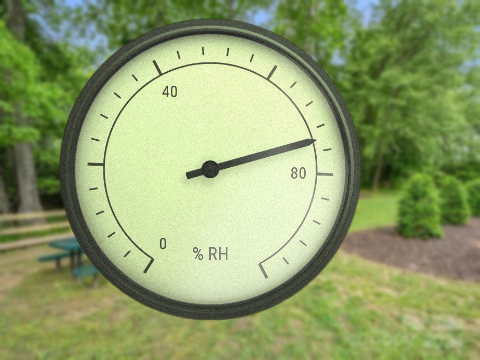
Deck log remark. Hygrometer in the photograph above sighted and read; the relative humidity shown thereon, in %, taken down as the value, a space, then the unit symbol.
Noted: 74 %
